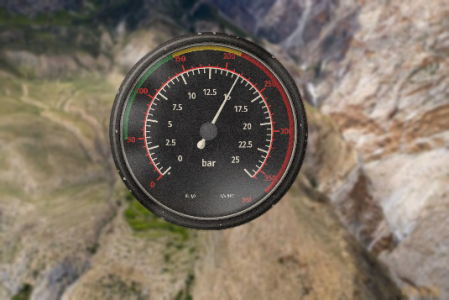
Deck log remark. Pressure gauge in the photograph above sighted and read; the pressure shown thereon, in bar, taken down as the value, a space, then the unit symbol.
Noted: 15 bar
